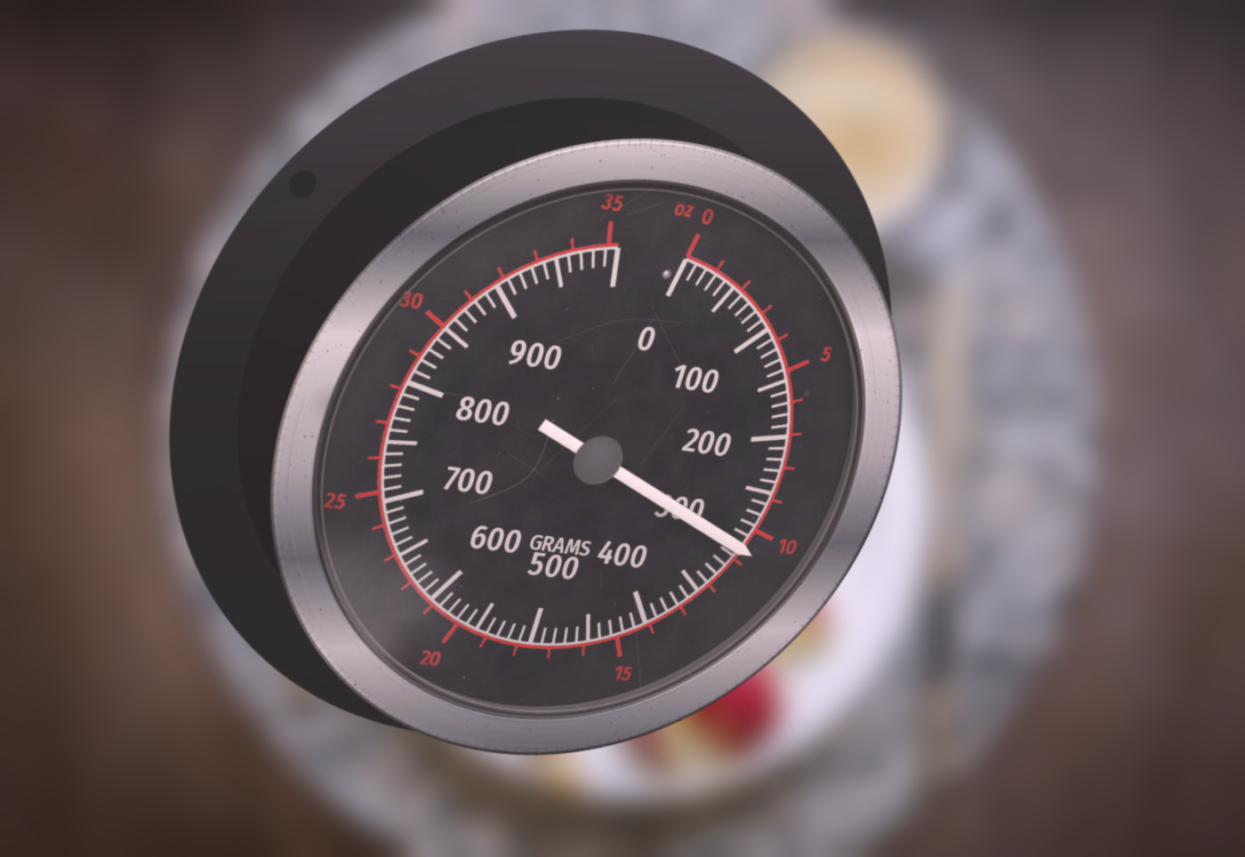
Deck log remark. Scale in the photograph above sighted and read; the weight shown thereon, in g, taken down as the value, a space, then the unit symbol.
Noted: 300 g
